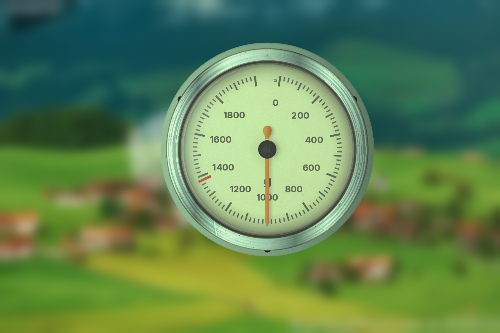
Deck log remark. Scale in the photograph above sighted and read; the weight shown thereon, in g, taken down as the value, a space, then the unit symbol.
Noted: 1000 g
